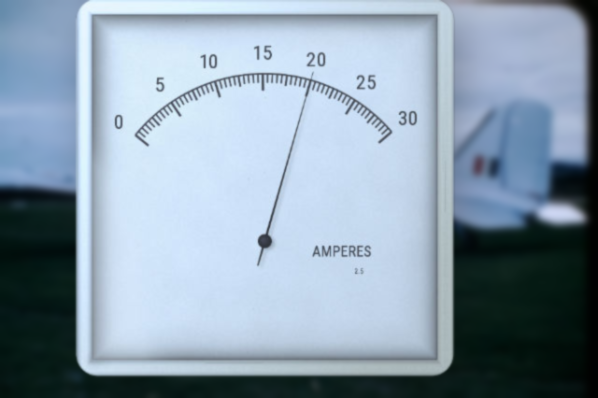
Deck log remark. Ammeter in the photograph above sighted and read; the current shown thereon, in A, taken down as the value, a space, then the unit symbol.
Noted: 20 A
